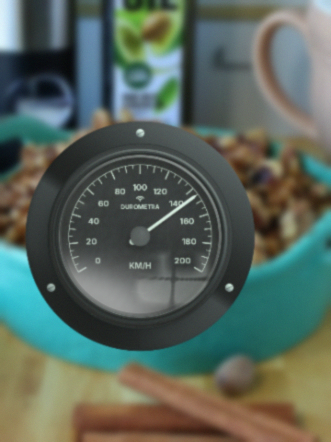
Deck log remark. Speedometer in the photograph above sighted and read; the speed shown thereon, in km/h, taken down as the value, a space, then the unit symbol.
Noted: 145 km/h
